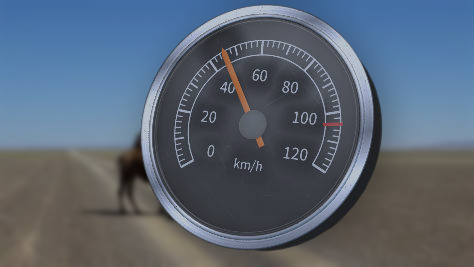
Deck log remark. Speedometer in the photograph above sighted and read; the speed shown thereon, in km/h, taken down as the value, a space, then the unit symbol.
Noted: 46 km/h
